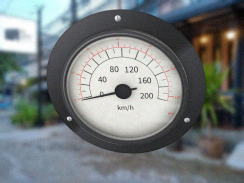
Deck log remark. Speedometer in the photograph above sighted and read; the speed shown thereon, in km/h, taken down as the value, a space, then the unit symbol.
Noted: 0 km/h
